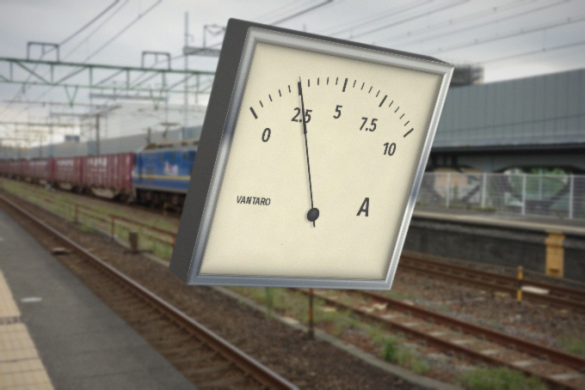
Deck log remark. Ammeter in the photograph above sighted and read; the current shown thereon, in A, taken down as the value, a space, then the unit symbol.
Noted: 2.5 A
